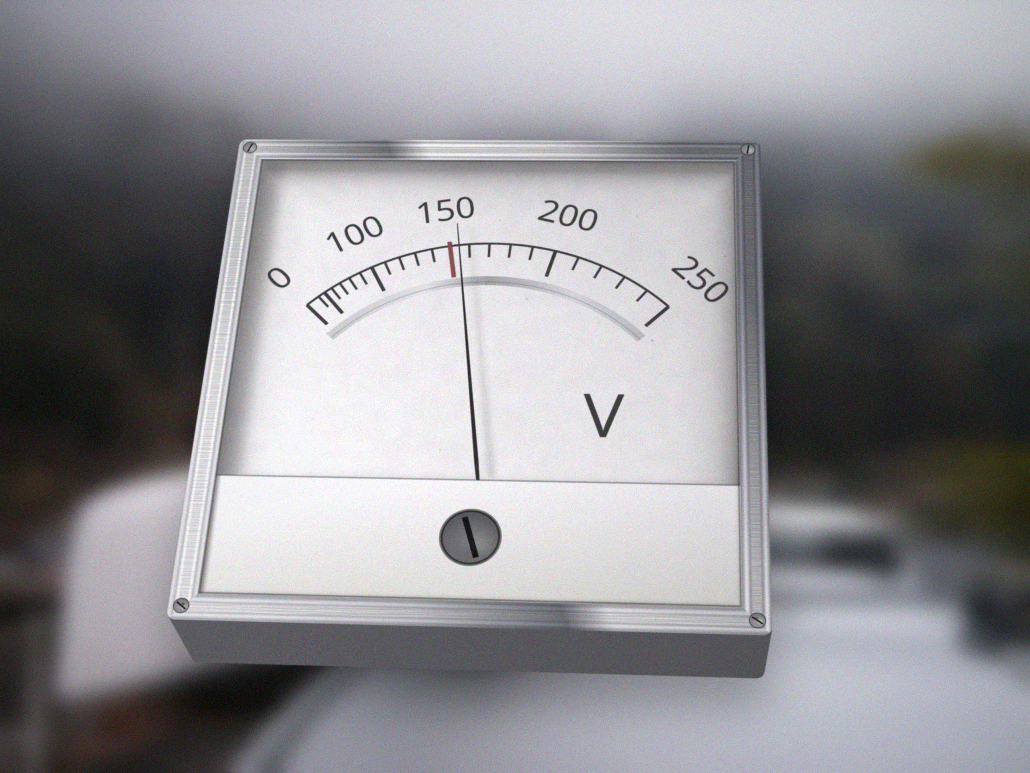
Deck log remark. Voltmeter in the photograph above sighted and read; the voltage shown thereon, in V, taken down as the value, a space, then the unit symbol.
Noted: 155 V
